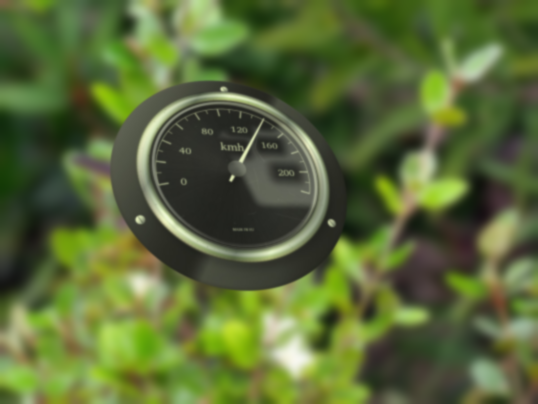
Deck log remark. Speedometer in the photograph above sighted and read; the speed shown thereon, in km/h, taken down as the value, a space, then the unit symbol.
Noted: 140 km/h
